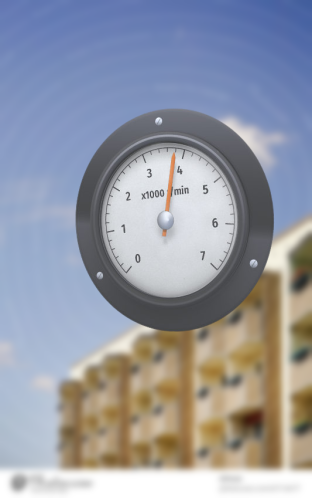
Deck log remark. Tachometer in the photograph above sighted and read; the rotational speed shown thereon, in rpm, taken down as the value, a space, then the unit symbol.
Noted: 3800 rpm
